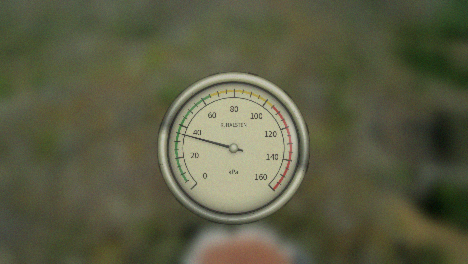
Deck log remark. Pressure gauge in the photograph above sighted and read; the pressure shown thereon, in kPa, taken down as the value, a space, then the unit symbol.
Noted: 35 kPa
